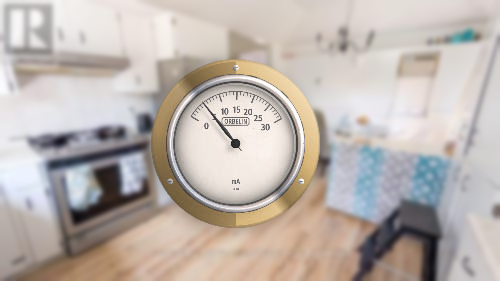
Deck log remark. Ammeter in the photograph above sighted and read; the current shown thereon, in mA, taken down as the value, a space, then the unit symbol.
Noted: 5 mA
